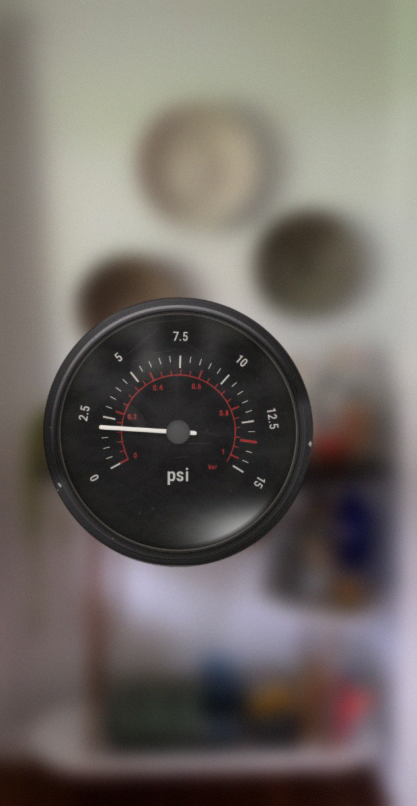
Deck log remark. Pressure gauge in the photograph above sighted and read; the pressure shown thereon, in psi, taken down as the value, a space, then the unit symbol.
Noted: 2 psi
